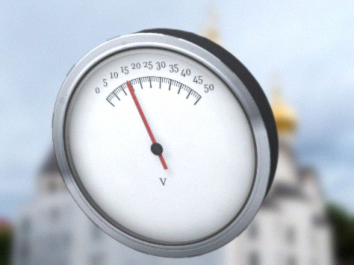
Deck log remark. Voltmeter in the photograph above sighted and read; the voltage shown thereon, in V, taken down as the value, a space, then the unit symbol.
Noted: 15 V
